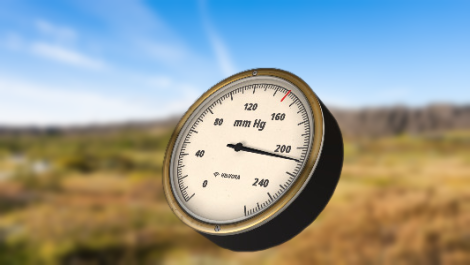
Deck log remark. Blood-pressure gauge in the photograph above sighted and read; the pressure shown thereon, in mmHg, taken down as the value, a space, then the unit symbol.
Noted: 210 mmHg
